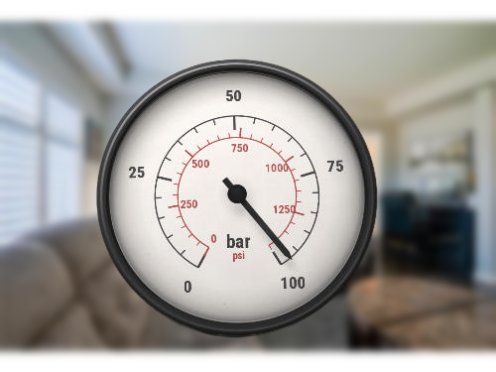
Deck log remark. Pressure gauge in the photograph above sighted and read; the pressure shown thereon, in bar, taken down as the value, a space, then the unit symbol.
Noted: 97.5 bar
